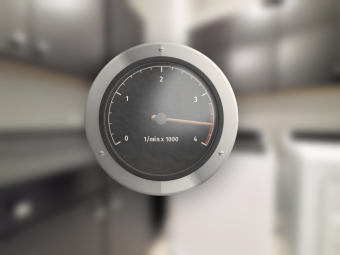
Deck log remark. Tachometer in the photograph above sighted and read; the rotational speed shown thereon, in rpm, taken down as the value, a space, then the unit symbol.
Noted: 3600 rpm
